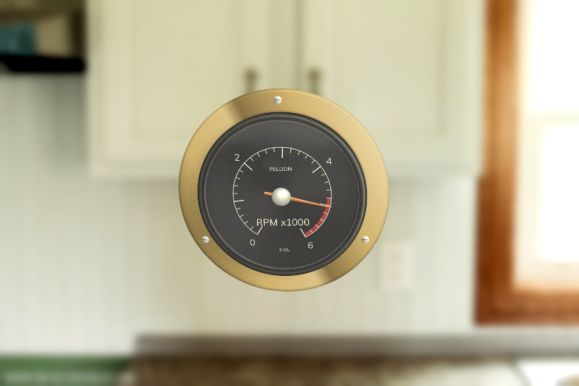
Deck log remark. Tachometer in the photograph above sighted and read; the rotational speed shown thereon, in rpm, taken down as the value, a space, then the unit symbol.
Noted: 5000 rpm
